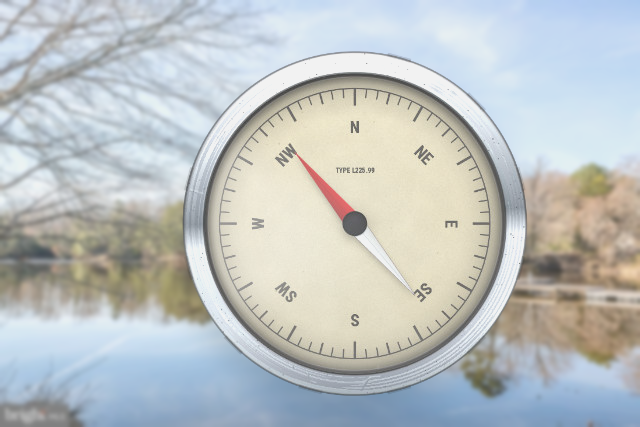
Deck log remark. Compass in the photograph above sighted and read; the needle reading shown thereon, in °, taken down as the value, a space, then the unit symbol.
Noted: 320 °
